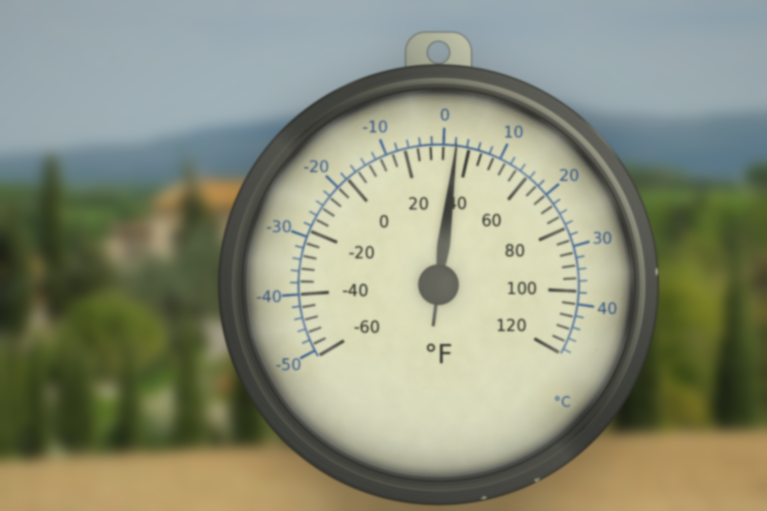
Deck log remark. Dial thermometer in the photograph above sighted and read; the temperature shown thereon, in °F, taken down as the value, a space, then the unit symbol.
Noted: 36 °F
